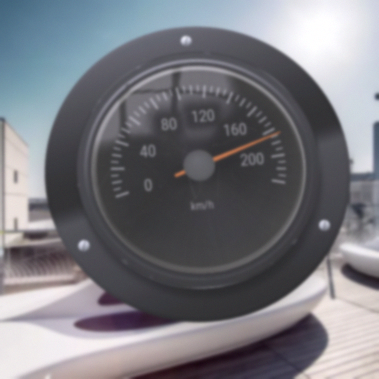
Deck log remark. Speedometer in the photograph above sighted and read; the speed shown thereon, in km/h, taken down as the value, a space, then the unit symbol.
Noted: 185 km/h
